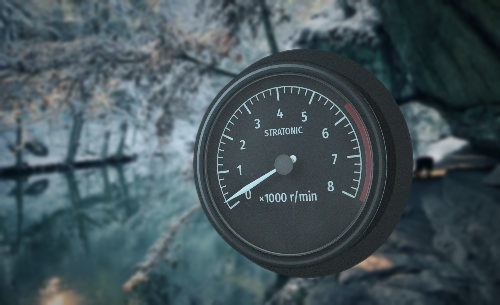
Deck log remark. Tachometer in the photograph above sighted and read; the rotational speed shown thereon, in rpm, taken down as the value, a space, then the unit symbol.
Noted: 200 rpm
